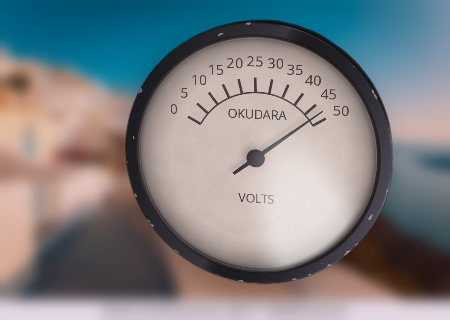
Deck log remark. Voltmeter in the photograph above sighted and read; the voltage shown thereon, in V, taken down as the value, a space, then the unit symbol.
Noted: 47.5 V
